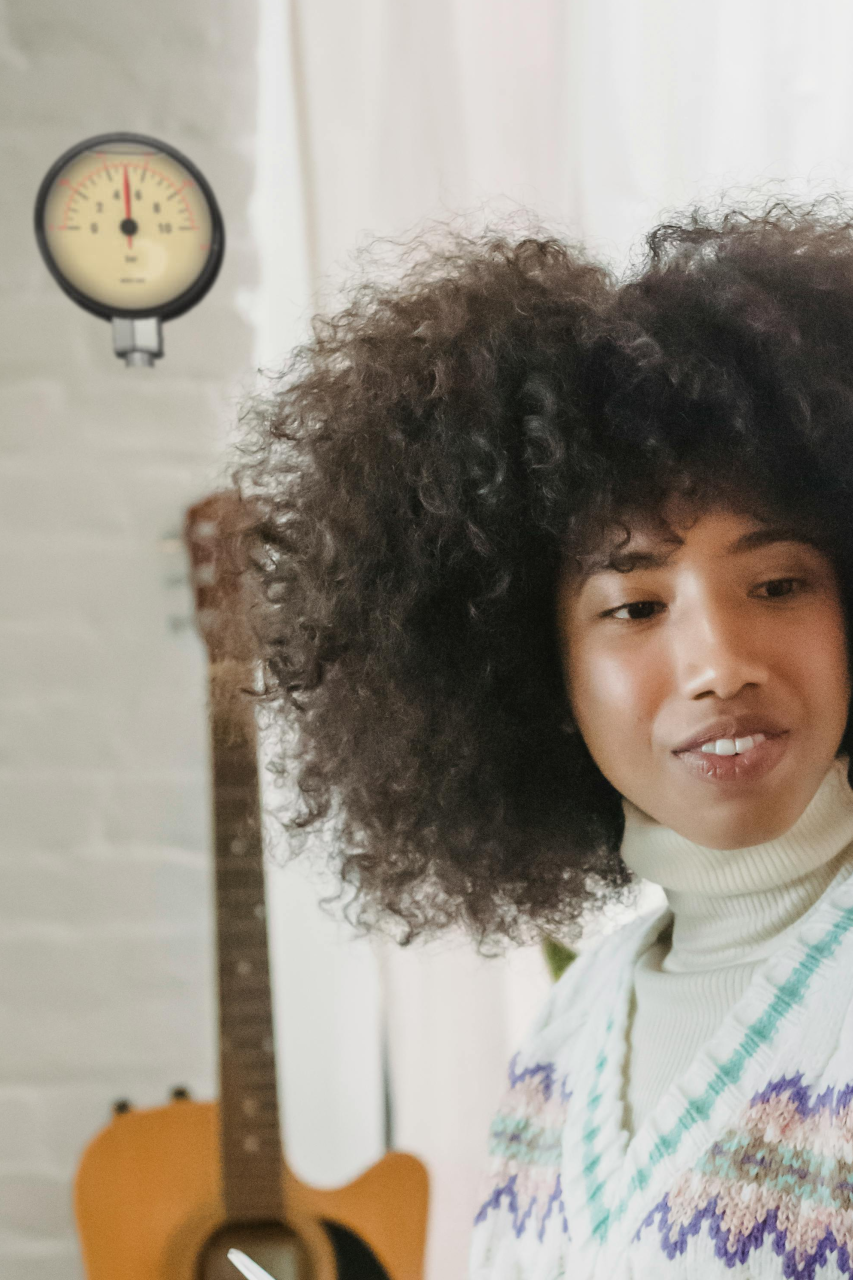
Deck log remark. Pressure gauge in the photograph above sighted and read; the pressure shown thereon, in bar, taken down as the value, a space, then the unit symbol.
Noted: 5 bar
